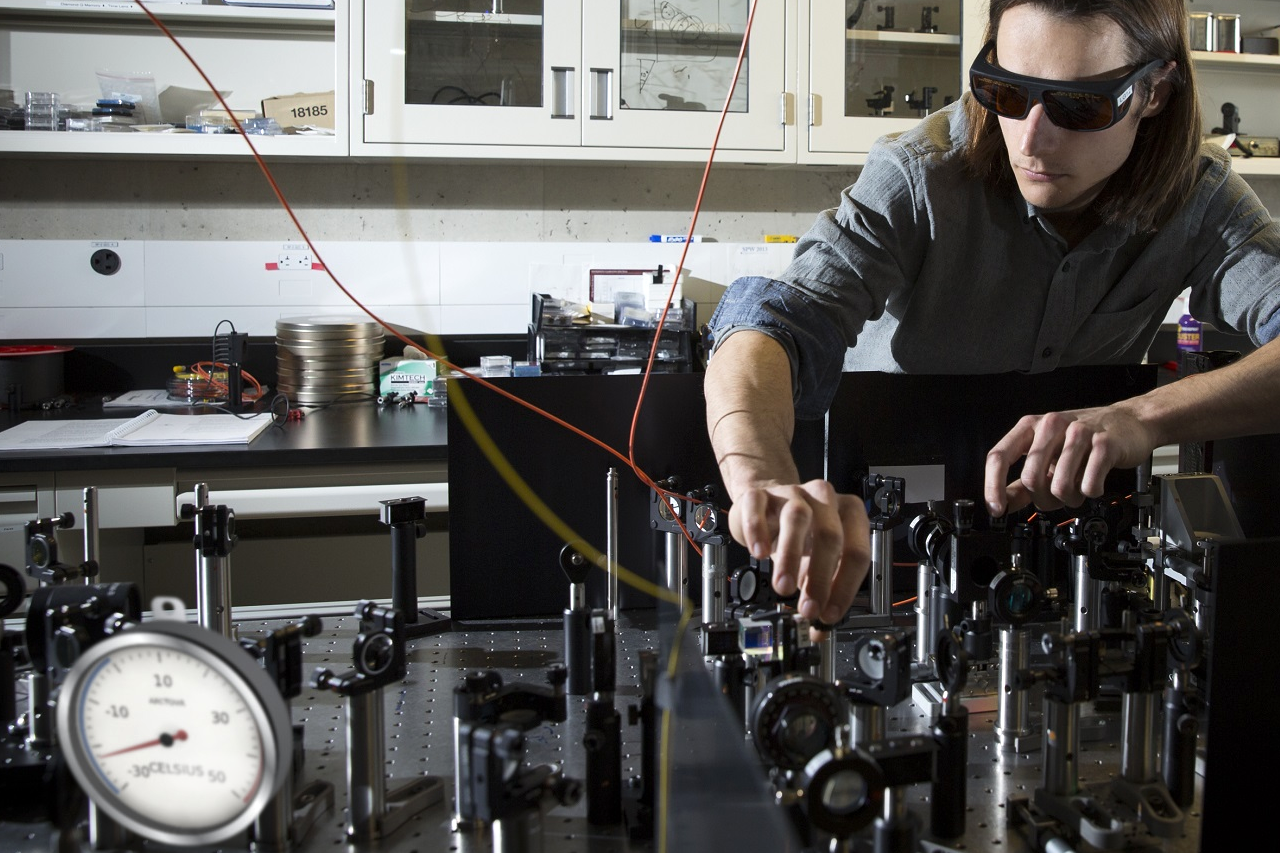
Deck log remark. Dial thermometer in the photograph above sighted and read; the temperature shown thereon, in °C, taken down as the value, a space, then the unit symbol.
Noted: -22 °C
